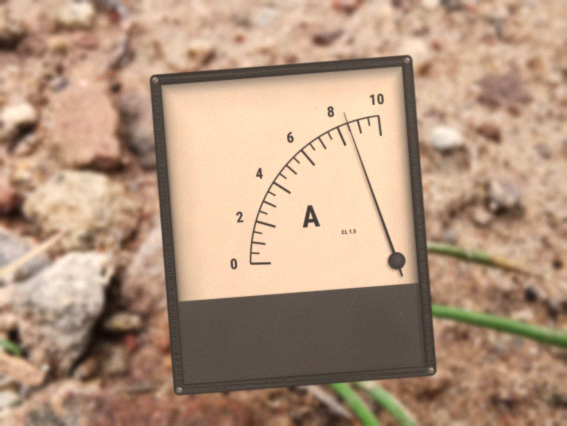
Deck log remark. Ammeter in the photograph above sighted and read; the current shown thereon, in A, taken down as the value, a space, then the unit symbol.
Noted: 8.5 A
